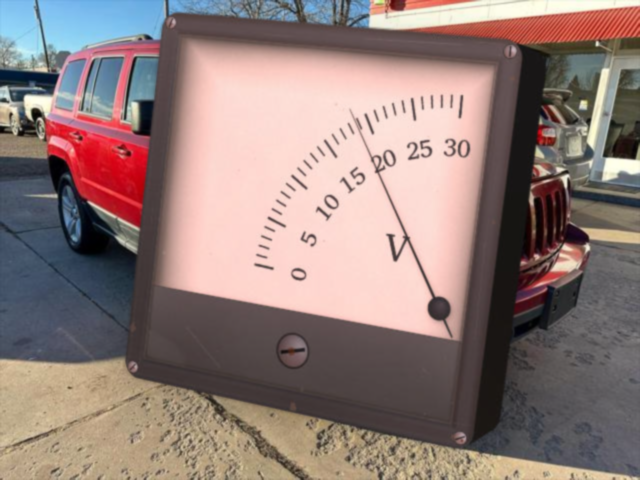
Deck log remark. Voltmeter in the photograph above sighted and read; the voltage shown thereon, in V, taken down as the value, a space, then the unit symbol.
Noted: 19 V
